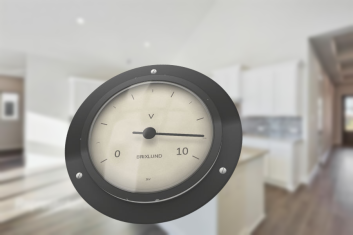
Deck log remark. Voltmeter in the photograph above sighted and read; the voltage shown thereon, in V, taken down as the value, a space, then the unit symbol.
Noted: 9 V
